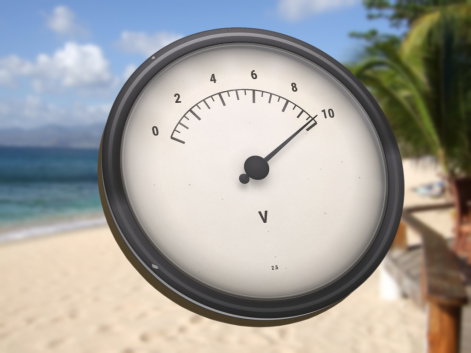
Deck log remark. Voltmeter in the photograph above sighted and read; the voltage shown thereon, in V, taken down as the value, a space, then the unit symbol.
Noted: 9.75 V
